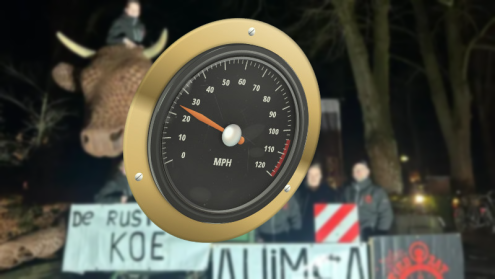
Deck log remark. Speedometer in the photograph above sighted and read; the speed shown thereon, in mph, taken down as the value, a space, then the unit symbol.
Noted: 24 mph
